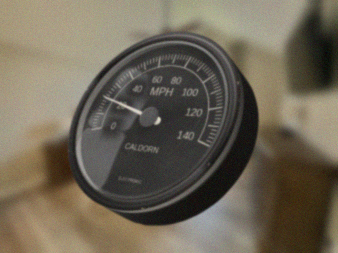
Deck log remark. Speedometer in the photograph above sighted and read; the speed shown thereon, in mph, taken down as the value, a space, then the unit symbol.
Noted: 20 mph
